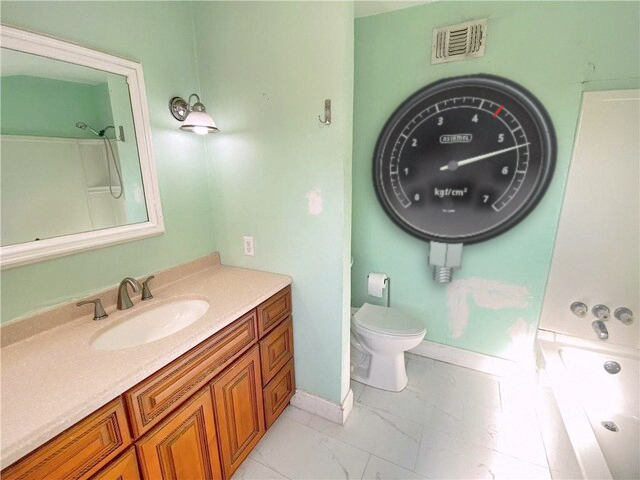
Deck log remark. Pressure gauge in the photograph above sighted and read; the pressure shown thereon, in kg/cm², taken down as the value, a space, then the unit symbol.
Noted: 5.4 kg/cm²
